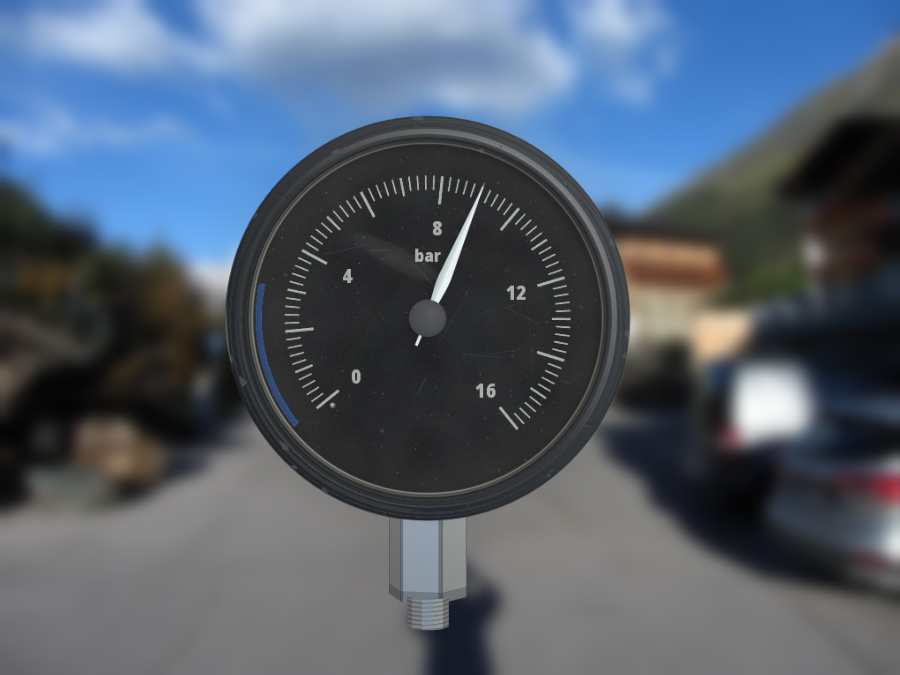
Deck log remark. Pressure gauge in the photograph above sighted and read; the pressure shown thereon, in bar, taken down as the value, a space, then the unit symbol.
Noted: 9 bar
